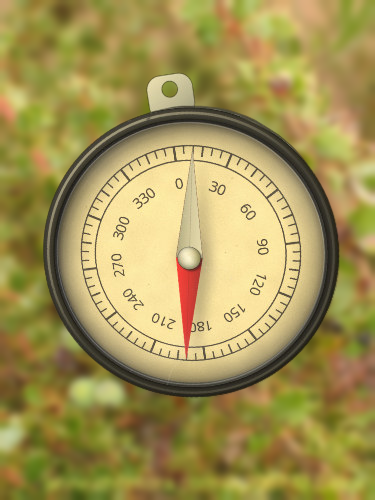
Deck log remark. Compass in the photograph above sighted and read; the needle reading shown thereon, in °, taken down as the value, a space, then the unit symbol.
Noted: 190 °
